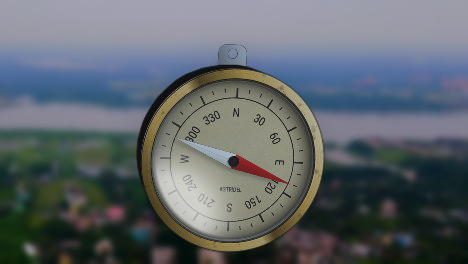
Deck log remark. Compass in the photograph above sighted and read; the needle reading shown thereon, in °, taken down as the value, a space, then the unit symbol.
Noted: 110 °
